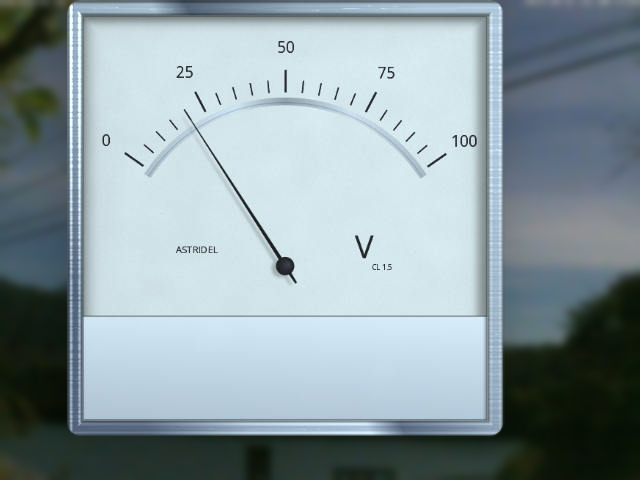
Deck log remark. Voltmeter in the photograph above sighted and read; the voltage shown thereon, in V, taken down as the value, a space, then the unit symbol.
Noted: 20 V
